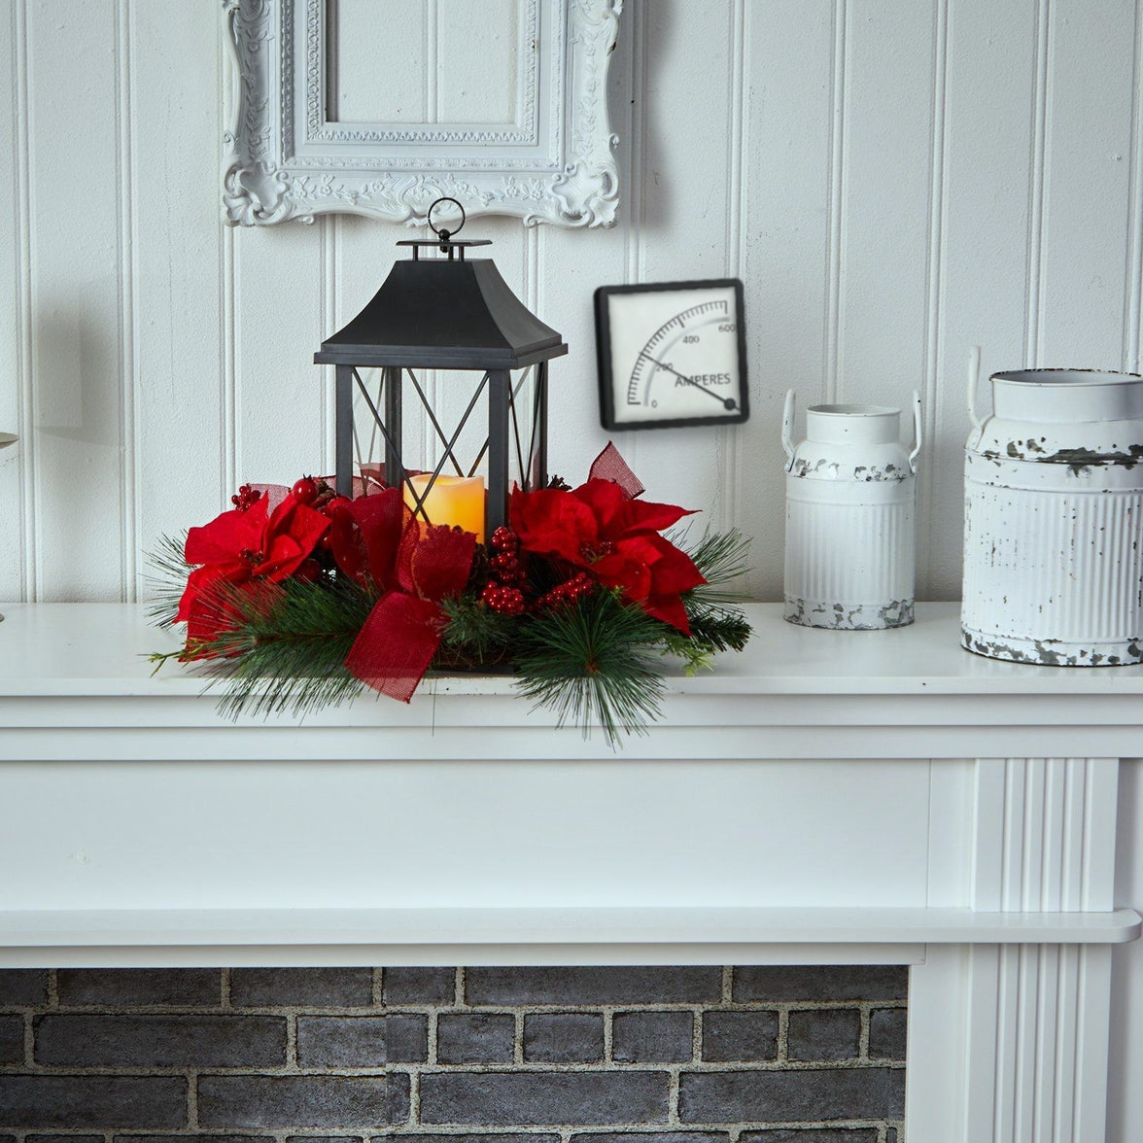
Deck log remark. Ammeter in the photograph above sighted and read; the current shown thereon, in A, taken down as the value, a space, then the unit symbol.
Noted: 200 A
